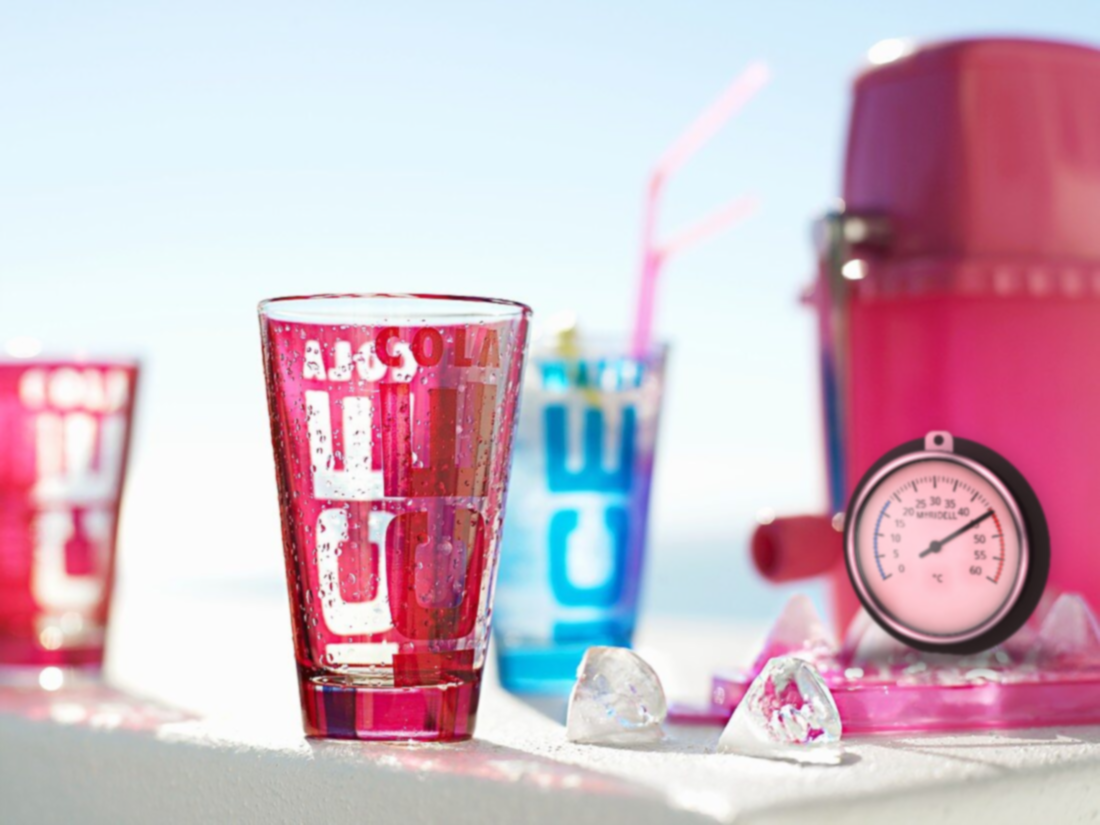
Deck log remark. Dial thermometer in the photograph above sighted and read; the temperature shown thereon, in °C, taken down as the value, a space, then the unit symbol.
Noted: 45 °C
